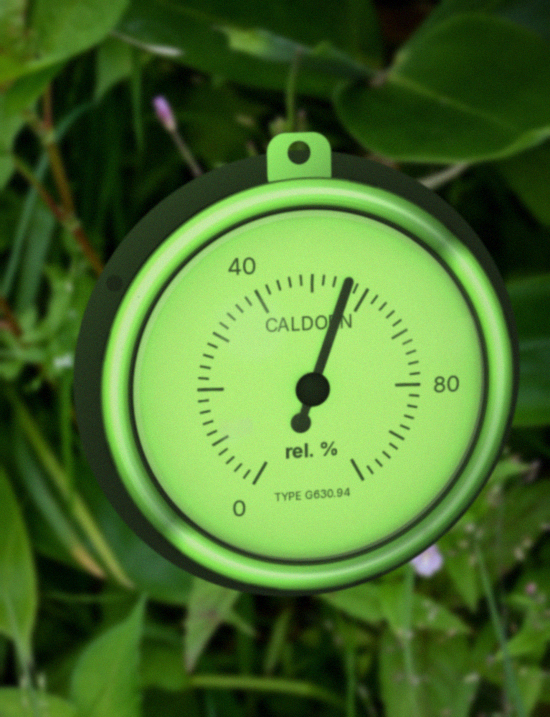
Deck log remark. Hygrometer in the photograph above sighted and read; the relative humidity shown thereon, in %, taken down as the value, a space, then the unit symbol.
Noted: 56 %
